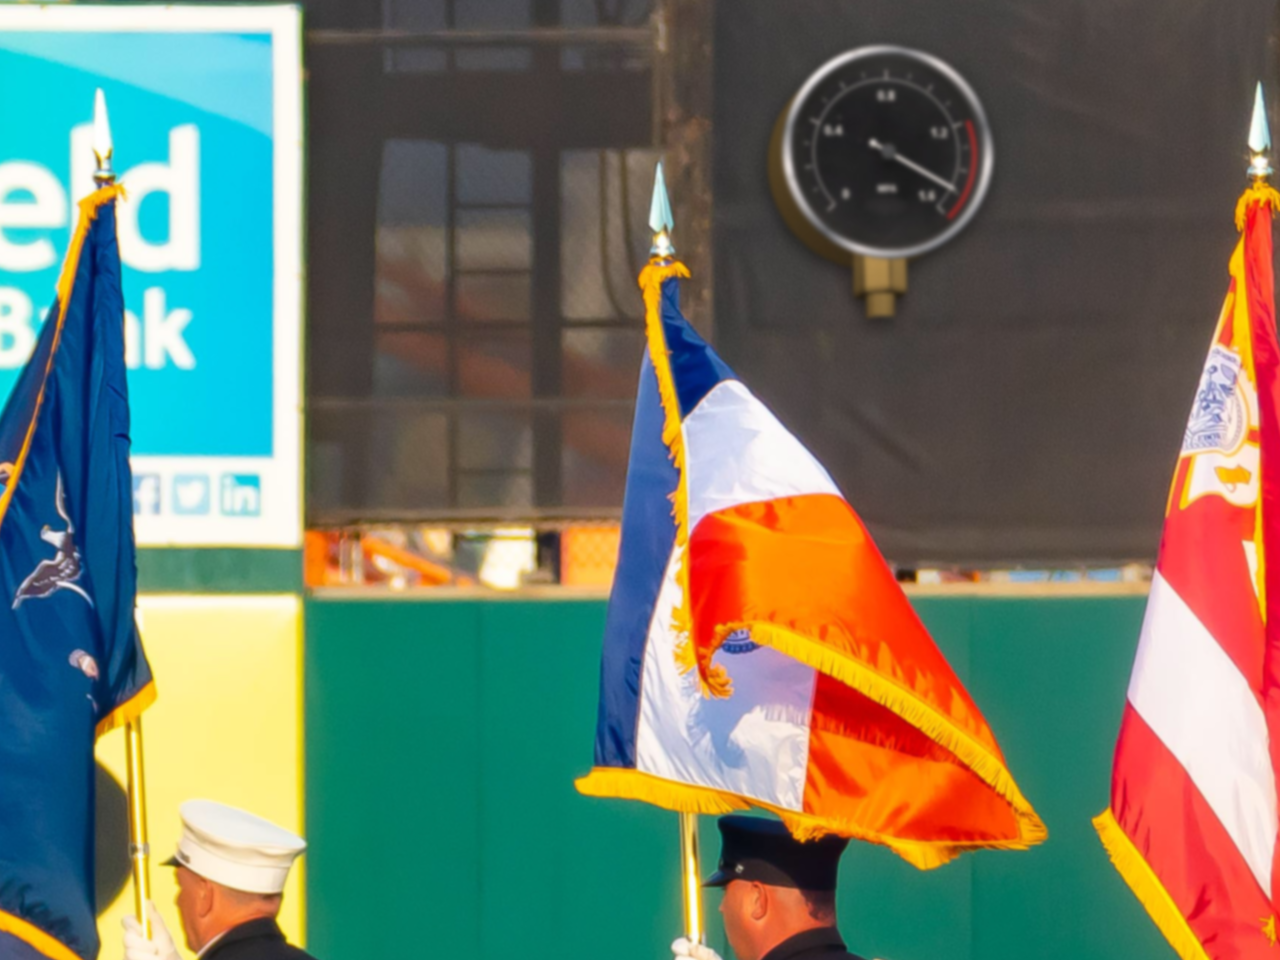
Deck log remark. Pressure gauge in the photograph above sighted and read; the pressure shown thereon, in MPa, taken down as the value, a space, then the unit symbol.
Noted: 1.5 MPa
